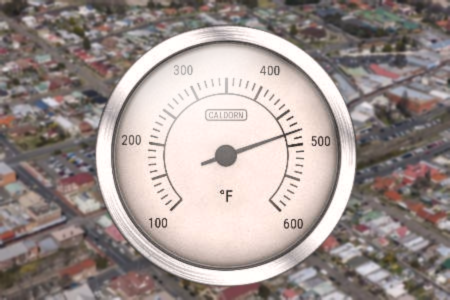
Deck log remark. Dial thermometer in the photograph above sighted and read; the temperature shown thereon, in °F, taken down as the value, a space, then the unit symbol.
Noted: 480 °F
